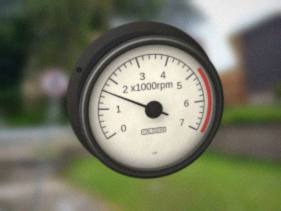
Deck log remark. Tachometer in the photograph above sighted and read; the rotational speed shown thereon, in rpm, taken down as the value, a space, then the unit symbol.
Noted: 1600 rpm
